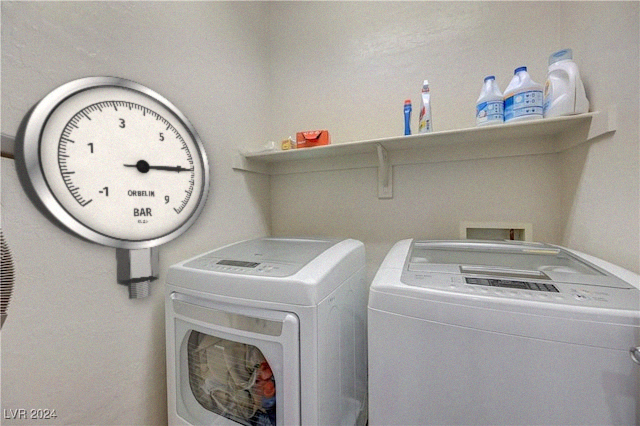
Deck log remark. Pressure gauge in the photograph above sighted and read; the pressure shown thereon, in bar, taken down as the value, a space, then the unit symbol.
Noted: 7 bar
